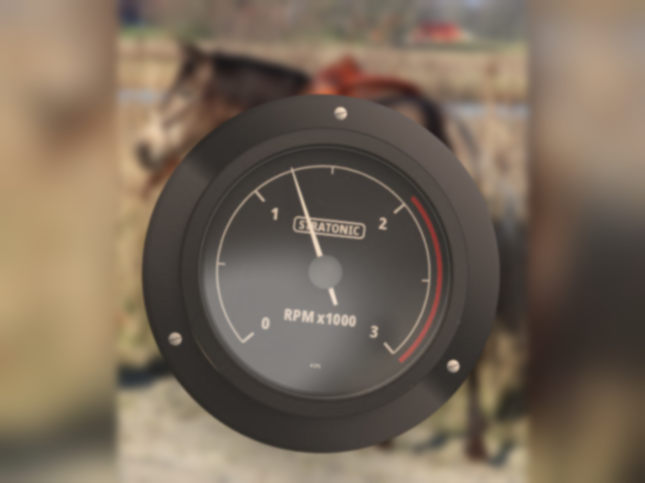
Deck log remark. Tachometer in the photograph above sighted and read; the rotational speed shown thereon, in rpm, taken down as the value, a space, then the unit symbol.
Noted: 1250 rpm
